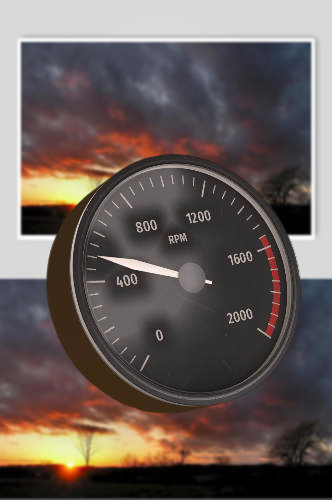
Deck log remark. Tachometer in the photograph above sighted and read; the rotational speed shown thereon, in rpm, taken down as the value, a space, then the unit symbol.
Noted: 500 rpm
